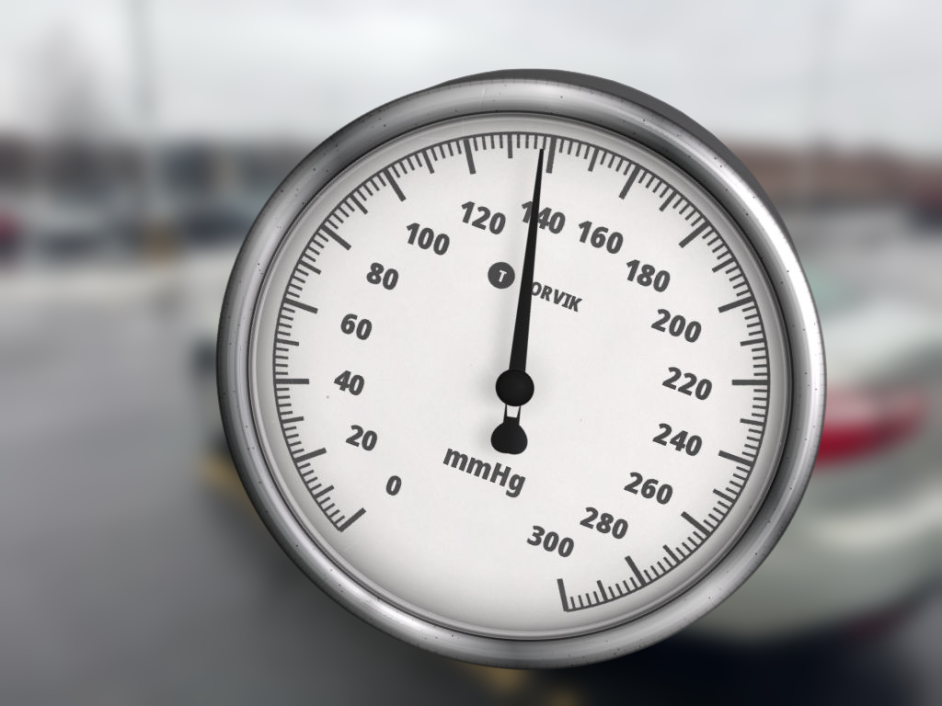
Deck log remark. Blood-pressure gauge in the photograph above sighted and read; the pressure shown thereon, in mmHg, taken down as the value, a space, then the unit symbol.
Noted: 138 mmHg
